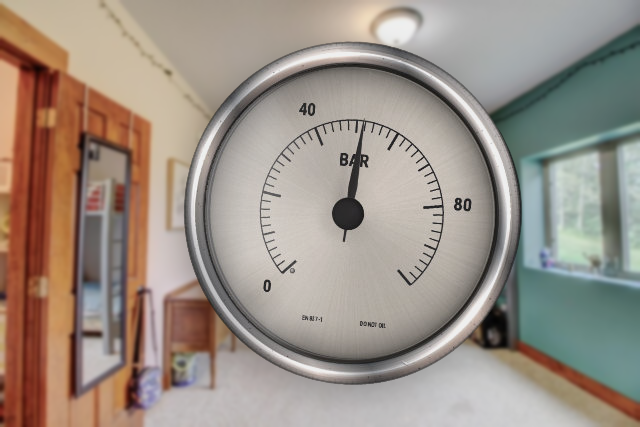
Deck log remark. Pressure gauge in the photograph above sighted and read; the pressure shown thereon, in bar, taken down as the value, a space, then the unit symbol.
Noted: 52 bar
